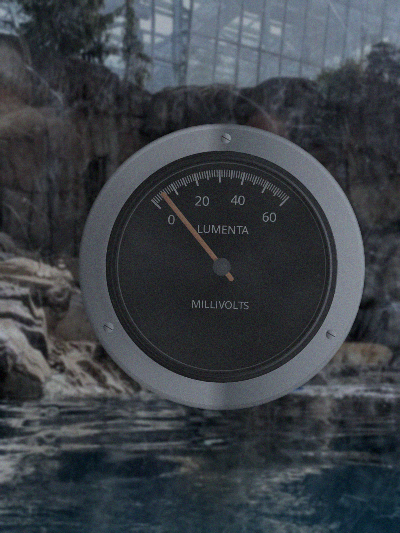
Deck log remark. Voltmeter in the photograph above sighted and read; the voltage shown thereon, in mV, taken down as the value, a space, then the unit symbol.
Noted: 5 mV
